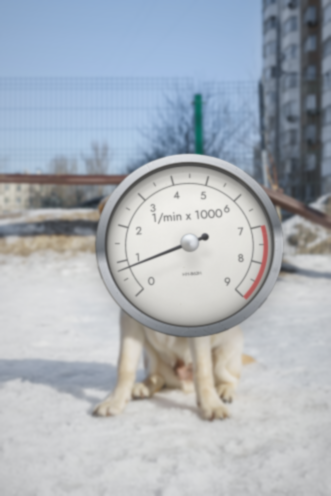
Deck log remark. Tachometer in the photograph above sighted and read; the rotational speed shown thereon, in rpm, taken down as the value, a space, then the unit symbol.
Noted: 750 rpm
